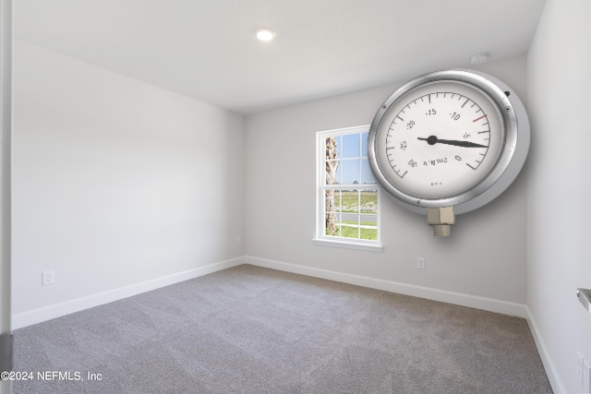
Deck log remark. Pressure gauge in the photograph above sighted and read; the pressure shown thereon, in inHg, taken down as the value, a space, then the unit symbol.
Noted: -3 inHg
